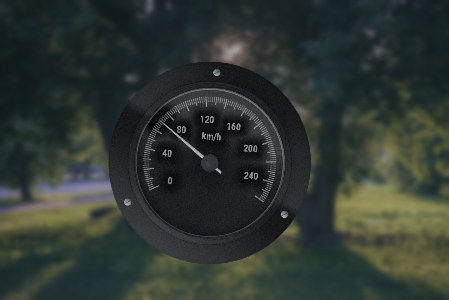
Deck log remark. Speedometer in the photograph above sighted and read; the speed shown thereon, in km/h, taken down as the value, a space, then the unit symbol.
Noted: 70 km/h
